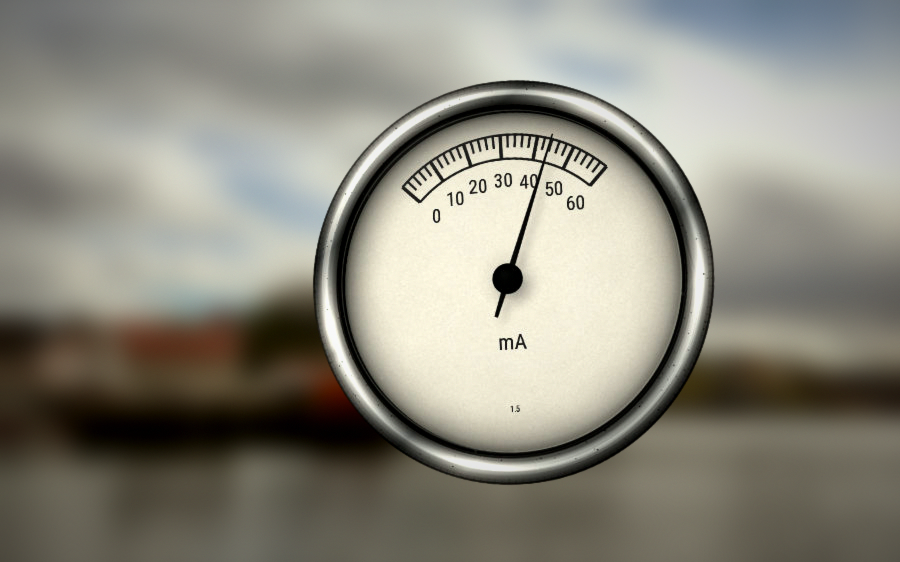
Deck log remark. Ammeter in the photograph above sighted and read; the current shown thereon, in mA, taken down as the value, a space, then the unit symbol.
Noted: 44 mA
